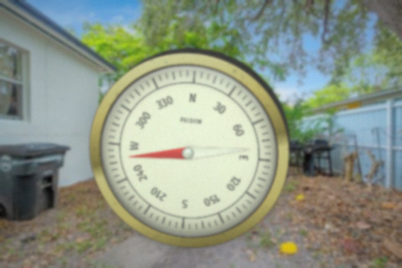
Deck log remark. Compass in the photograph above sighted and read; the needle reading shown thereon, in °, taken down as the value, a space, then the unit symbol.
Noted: 260 °
